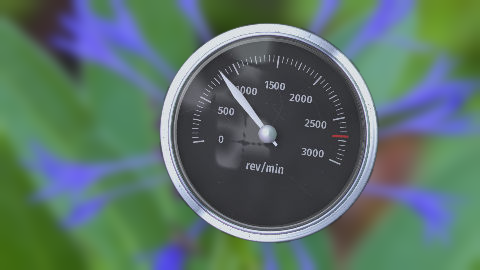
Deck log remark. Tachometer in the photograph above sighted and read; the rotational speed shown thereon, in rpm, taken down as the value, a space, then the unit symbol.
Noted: 850 rpm
